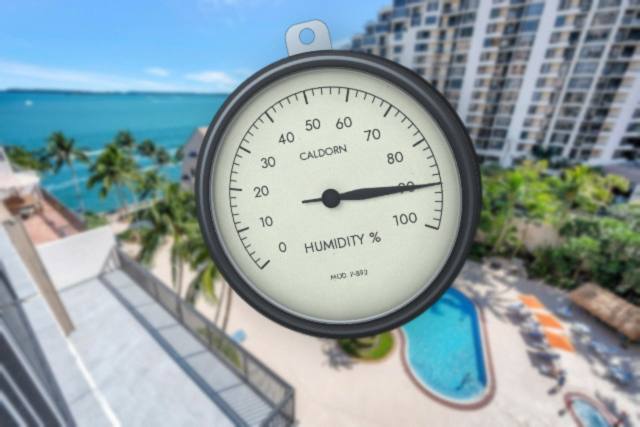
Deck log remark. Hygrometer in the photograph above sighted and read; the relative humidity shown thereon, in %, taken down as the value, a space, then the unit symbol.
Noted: 90 %
